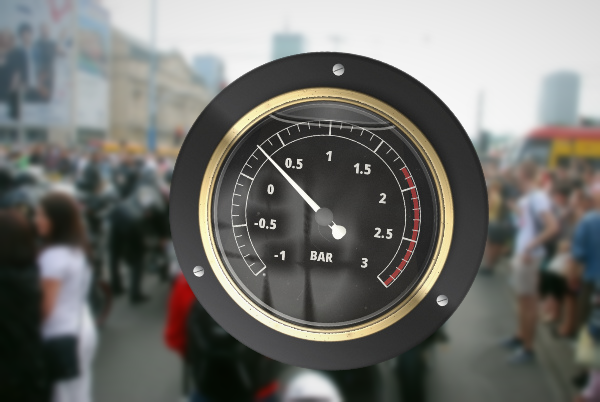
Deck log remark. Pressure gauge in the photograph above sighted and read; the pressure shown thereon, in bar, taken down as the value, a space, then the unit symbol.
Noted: 0.3 bar
